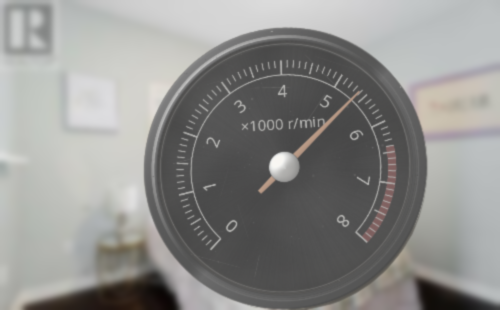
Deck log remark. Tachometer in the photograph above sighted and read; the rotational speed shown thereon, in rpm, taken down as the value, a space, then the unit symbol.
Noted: 5400 rpm
